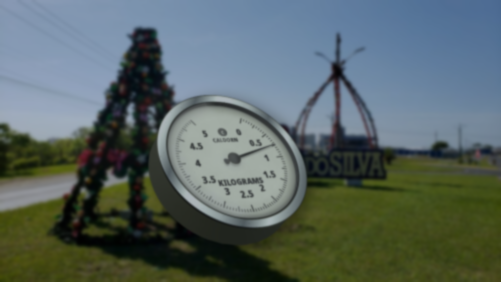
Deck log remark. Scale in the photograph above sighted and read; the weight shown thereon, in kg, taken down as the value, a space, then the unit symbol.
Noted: 0.75 kg
